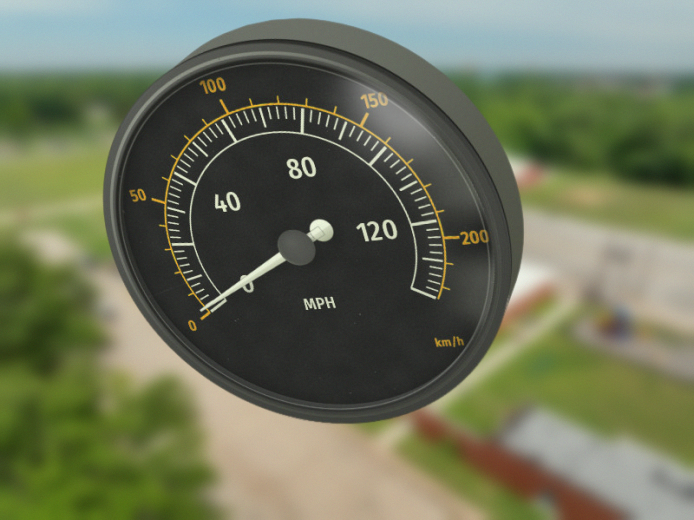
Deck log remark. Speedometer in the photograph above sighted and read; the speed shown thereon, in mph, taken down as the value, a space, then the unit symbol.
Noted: 2 mph
